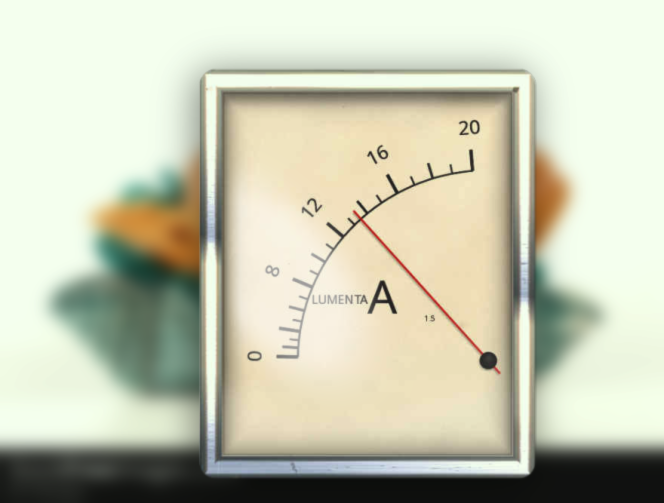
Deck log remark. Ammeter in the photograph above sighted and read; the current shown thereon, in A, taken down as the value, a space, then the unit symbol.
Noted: 13.5 A
